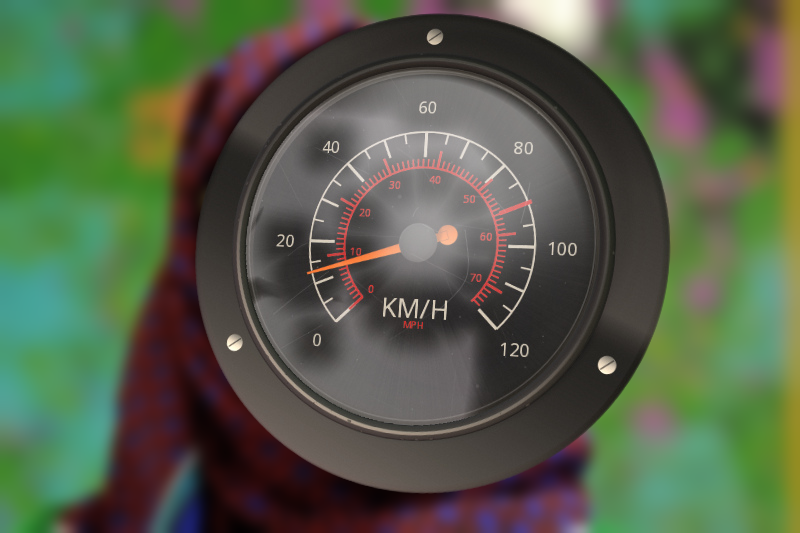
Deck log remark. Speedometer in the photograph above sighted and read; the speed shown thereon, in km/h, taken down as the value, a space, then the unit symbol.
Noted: 12.5 km/h
